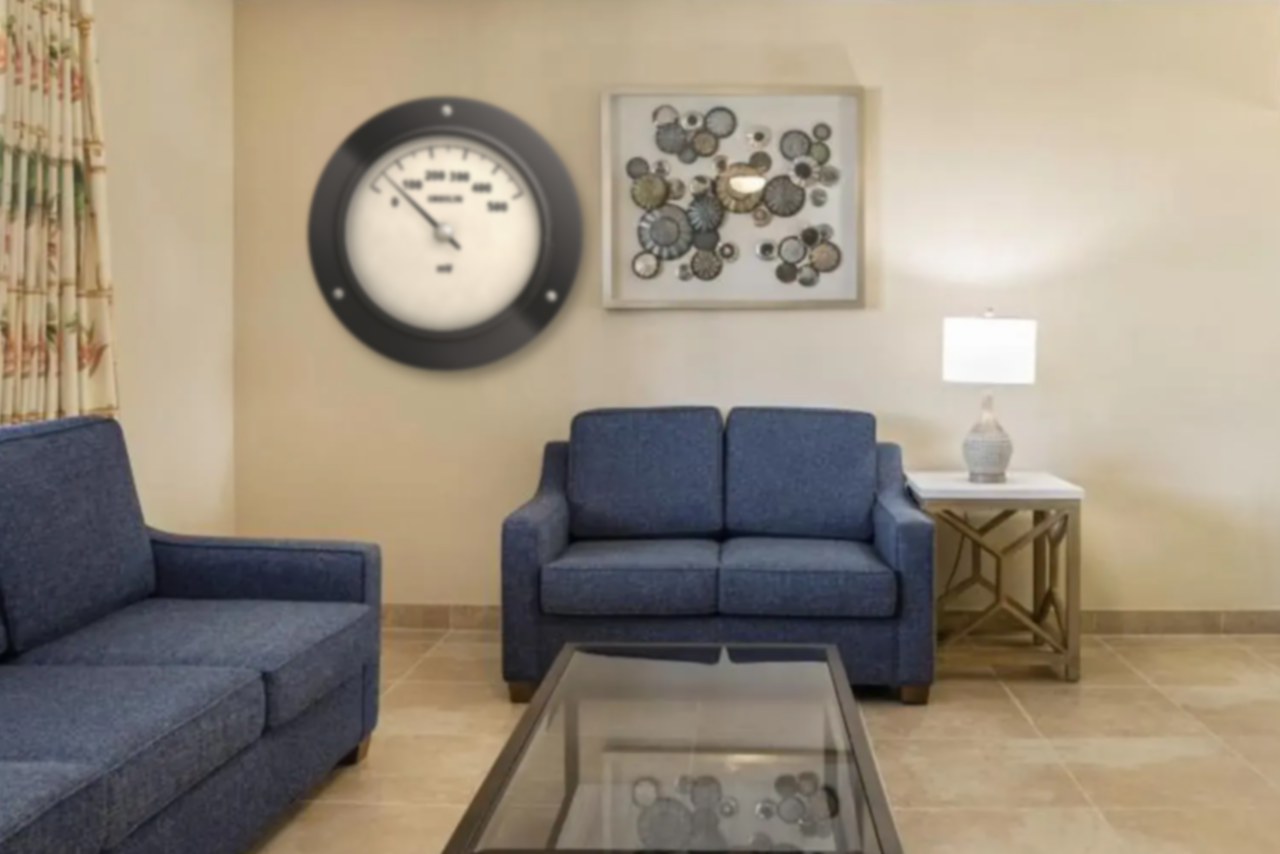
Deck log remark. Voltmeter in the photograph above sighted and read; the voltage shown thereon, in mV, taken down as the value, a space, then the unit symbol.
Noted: 50 mV
